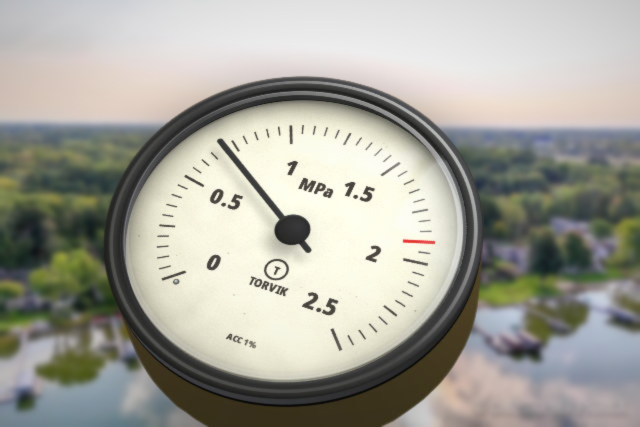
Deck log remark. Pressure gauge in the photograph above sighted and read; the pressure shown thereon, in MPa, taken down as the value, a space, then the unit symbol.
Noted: 0.7 MPa
